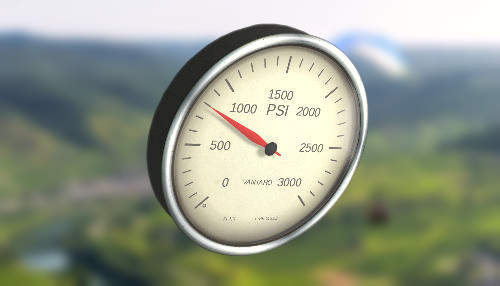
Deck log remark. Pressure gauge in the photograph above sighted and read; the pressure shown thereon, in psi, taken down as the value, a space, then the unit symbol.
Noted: 800 psi
